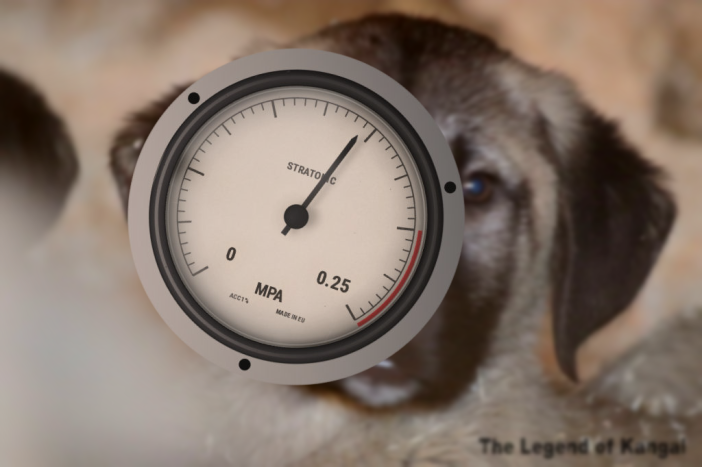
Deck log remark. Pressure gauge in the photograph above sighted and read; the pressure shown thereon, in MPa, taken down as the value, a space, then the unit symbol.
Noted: 0.145 MPa
